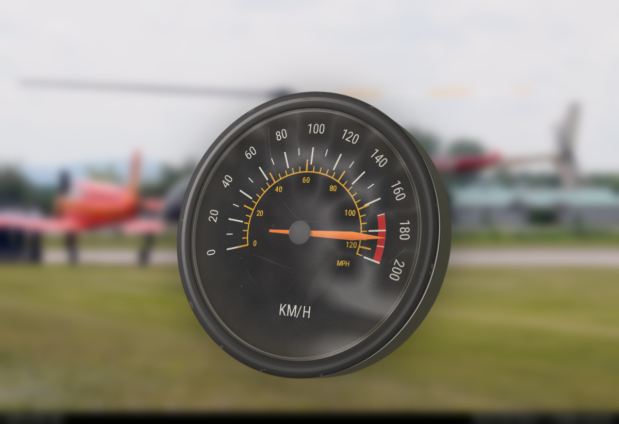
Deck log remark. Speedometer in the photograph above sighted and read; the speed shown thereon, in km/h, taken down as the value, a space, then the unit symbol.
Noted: 185 km/h
